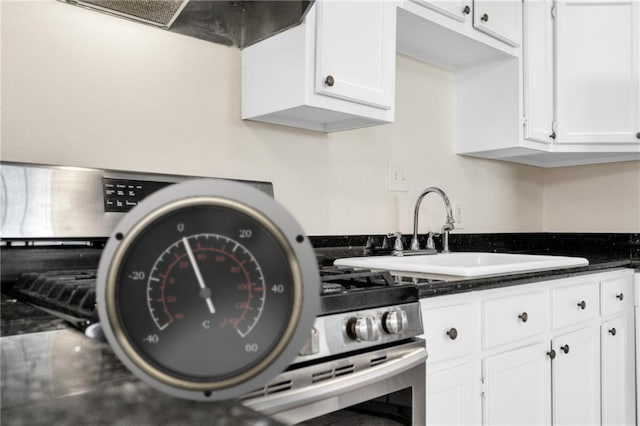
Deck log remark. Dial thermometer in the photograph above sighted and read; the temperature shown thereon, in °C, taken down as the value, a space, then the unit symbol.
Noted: 0 °C
